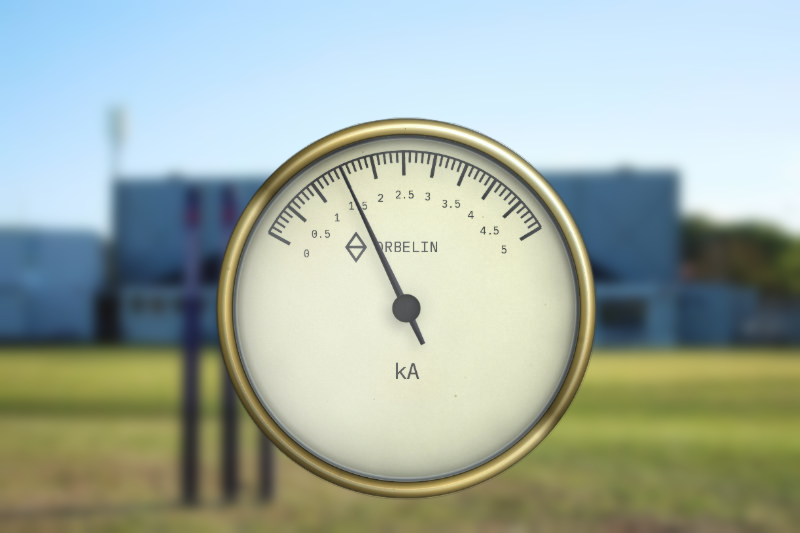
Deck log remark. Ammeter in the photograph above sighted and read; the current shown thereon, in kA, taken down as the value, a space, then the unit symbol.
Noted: 1.5 kA
